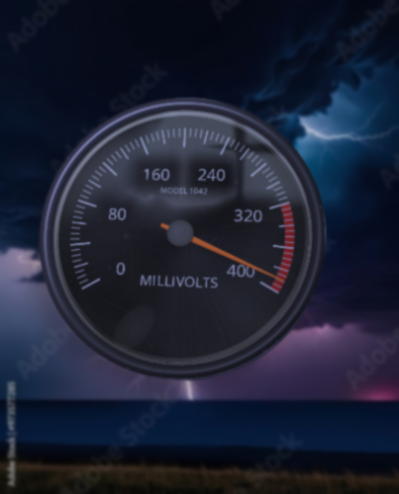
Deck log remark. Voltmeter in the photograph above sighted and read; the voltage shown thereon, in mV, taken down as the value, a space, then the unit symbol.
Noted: 390 mV
